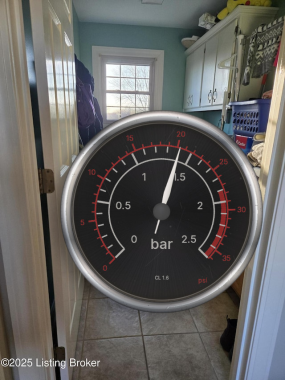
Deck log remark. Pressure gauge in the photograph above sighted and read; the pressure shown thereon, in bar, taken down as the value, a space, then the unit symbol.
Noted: 1.4 bar
